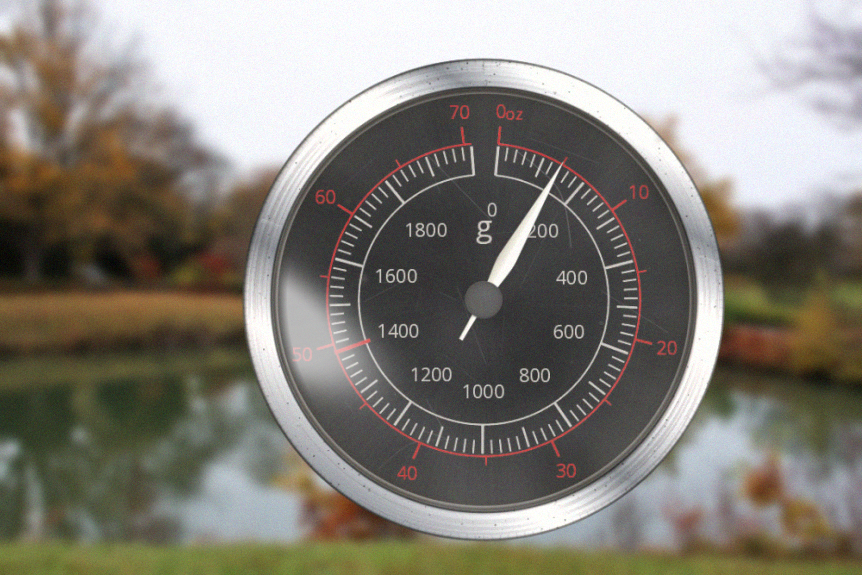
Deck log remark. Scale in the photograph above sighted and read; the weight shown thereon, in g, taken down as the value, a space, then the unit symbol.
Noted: 140 g
